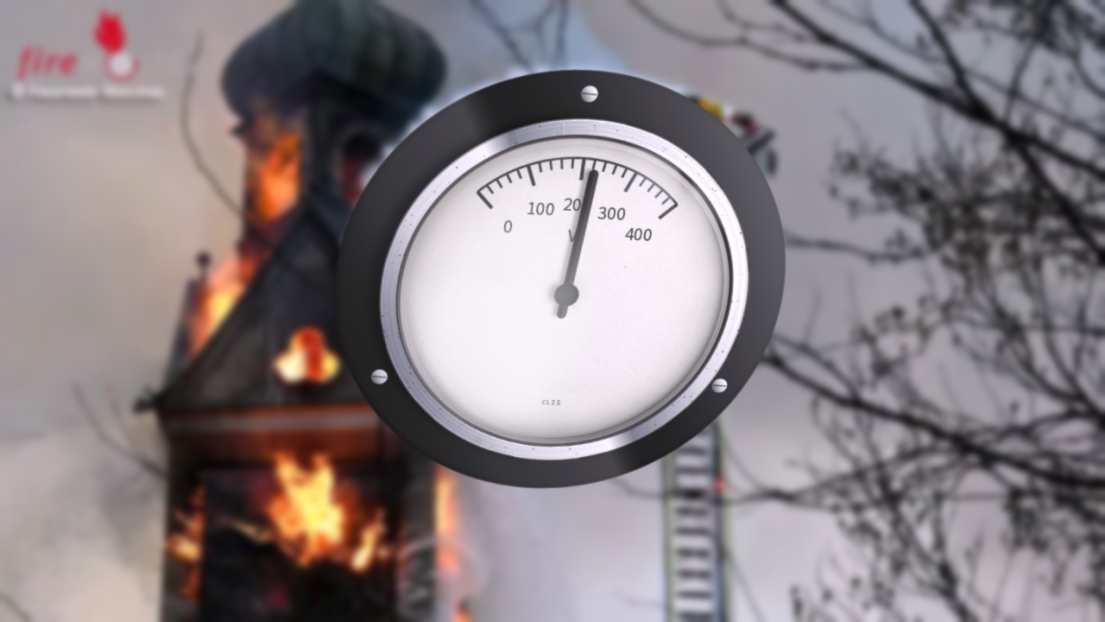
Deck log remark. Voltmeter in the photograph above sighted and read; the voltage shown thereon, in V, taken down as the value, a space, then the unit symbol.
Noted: 220 V
